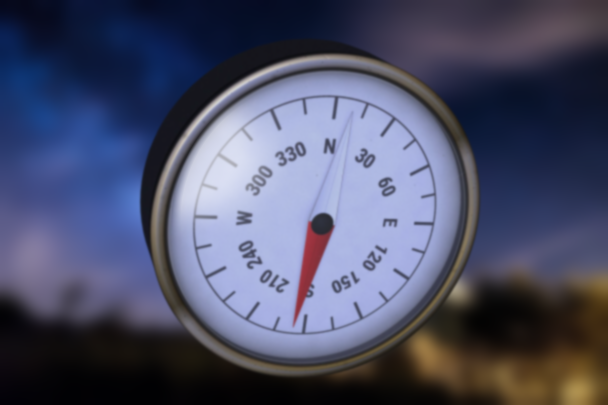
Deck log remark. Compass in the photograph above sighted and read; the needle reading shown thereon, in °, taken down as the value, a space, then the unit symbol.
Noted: 187.5 °
